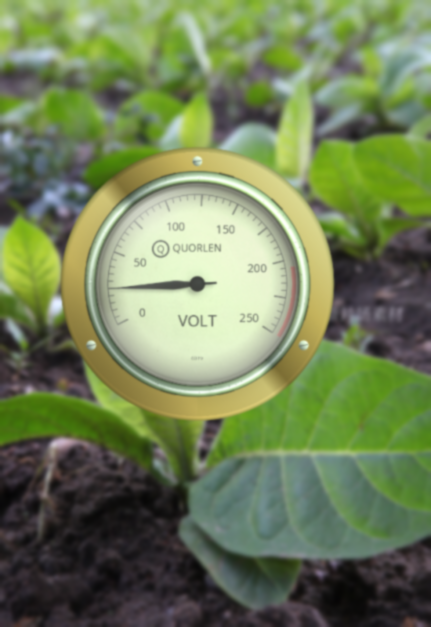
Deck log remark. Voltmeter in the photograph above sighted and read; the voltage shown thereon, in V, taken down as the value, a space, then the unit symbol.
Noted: 25 V
